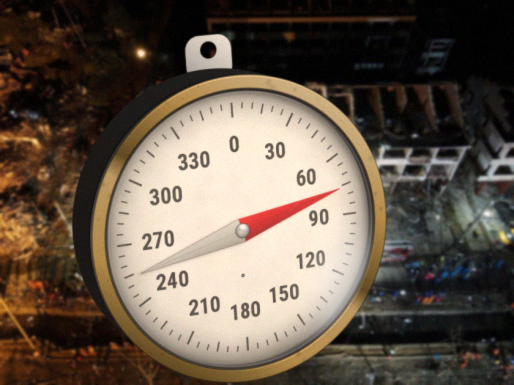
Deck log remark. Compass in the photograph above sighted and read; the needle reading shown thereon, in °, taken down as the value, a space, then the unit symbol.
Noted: 75 °
